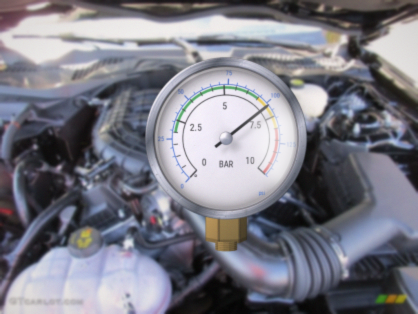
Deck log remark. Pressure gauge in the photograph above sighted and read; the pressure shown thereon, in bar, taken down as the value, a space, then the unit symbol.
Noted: 7 bar
